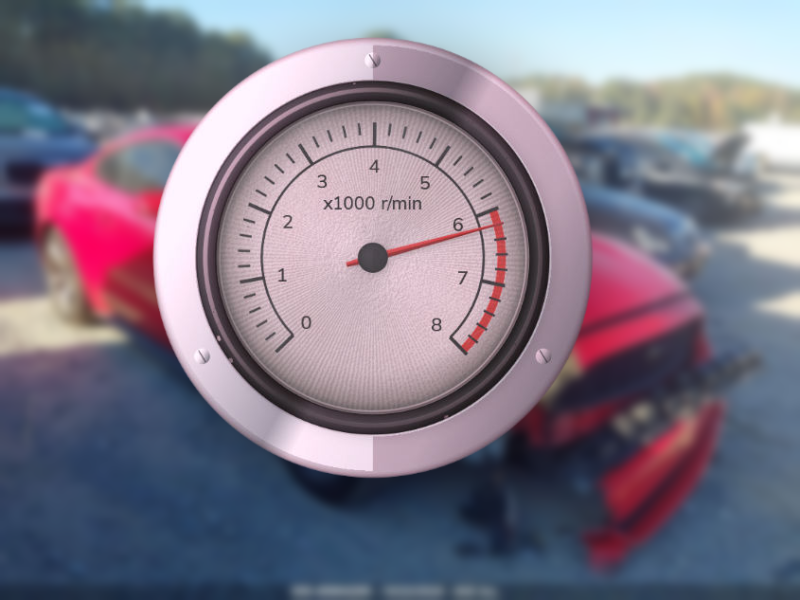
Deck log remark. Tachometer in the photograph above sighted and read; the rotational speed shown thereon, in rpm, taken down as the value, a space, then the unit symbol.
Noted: 6200 rpm
